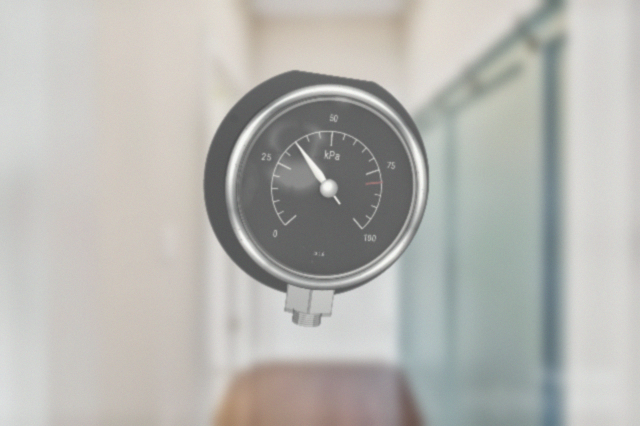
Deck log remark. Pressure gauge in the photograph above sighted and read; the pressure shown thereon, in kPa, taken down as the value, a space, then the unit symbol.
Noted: 35 kPa
